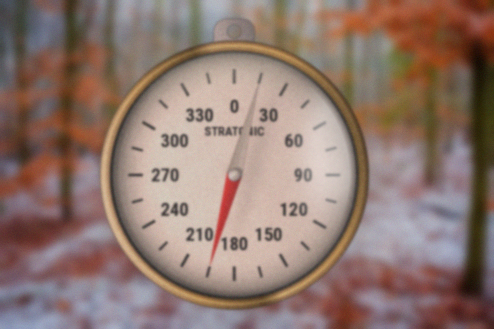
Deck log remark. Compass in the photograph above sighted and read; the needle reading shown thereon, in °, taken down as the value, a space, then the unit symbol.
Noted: 195 °
